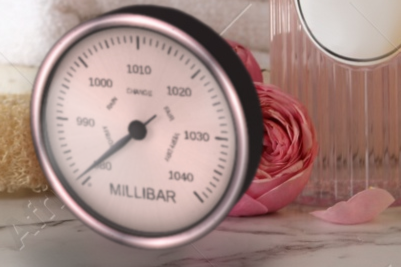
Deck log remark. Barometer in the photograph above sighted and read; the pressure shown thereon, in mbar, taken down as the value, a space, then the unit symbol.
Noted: 981 mbar
